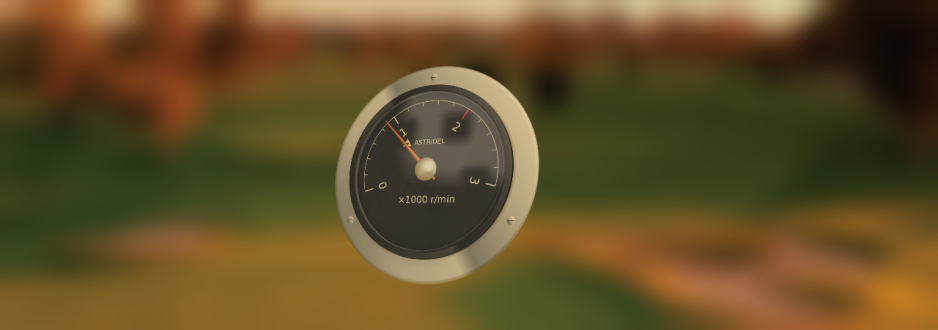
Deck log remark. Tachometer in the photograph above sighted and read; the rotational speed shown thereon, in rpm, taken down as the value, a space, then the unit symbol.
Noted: 900 rpm
